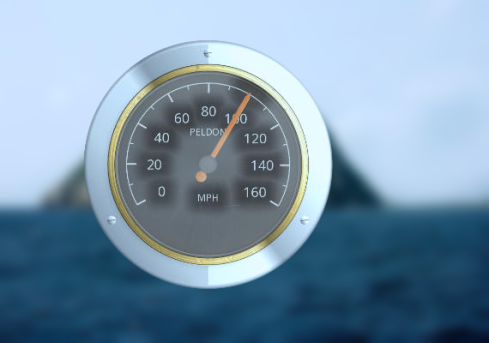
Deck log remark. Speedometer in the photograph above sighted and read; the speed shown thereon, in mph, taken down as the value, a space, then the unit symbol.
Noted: 100 mph
